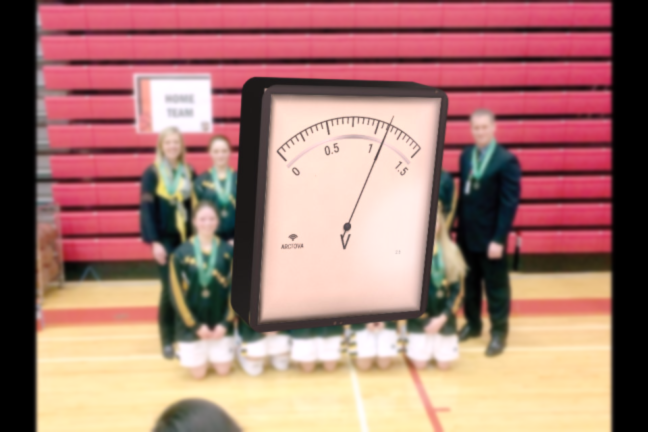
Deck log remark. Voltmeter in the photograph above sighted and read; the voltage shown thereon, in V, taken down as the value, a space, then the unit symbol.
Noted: 1.1 V
